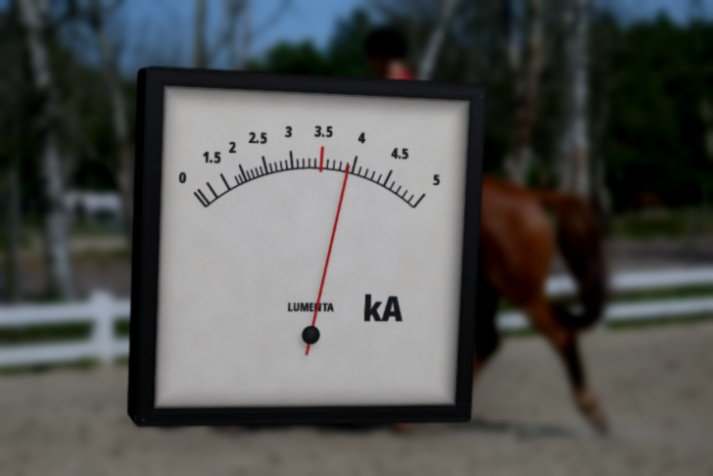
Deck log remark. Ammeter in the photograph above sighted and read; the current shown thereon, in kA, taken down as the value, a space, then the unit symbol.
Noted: 3.9 kA
